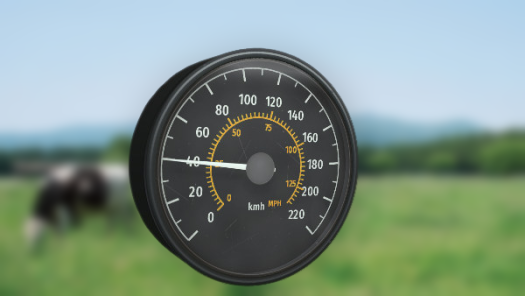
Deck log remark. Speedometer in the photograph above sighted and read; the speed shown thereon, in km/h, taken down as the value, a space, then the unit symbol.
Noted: 40 km/h
